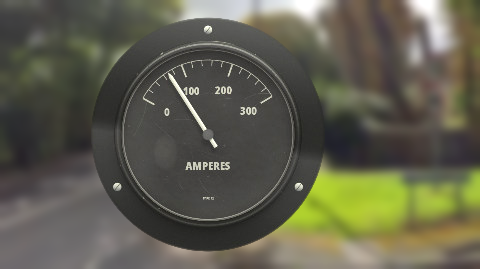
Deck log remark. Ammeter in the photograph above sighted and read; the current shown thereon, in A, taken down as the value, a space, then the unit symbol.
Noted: 70 A
